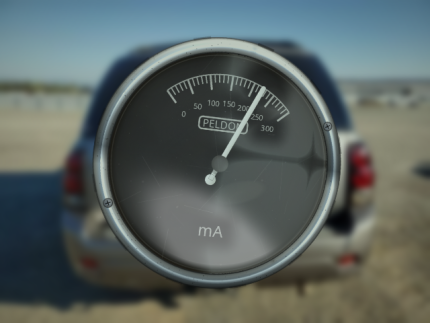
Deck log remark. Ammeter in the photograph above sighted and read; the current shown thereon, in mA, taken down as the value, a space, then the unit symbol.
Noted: 220 mA
